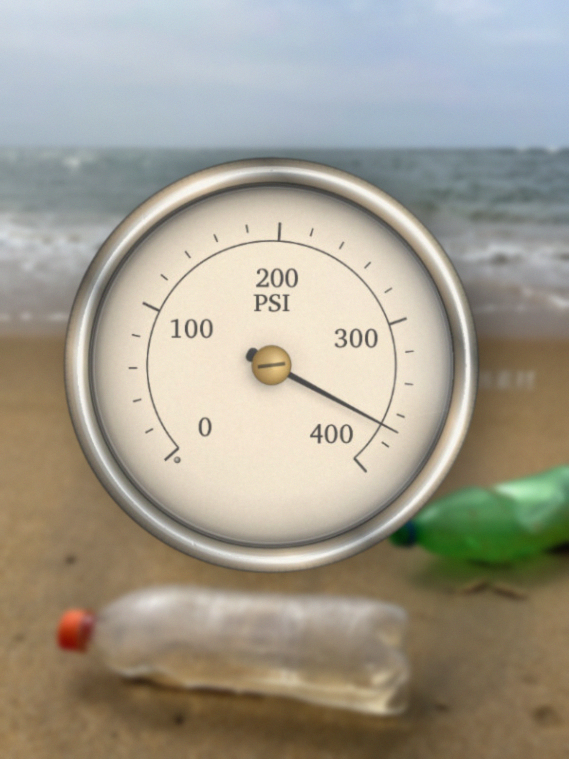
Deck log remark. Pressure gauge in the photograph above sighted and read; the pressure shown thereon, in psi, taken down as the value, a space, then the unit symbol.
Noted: 370 psi
